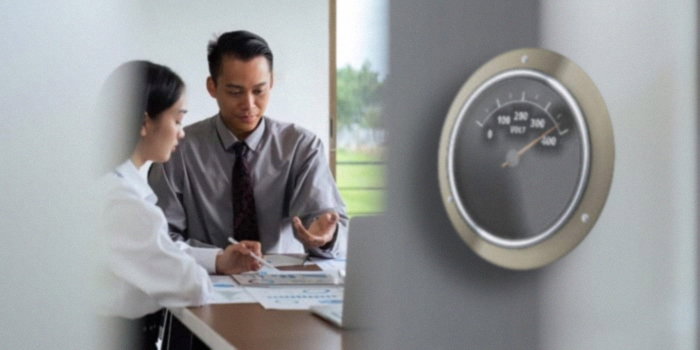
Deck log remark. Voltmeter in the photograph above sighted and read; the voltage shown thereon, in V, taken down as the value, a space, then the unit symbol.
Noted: 375 V
